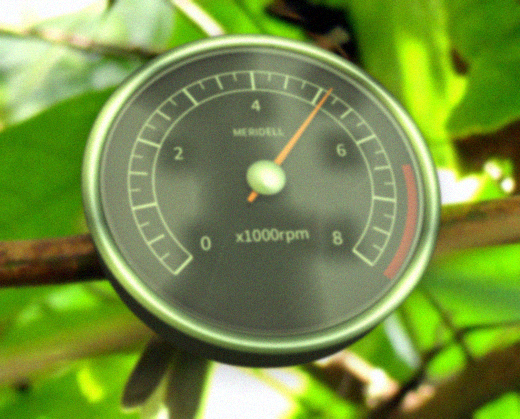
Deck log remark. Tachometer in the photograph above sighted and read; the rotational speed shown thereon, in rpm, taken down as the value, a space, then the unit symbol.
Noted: 5125 rpm
